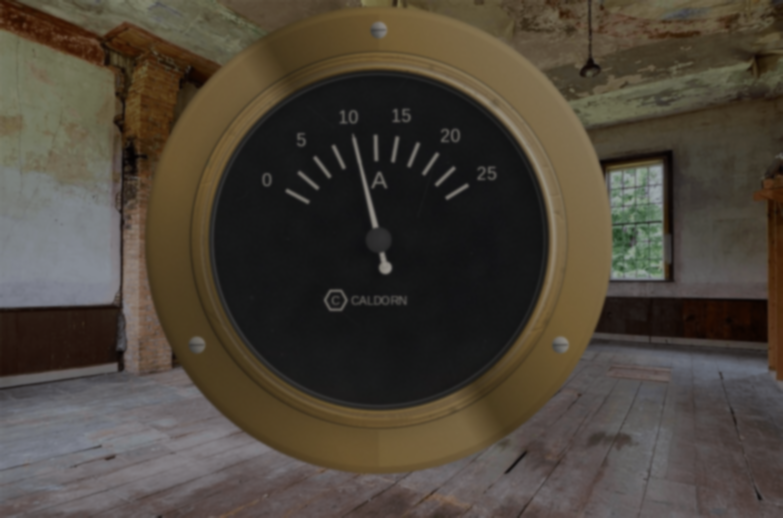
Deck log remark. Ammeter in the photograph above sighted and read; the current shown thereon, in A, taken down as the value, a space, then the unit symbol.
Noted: 10 A
